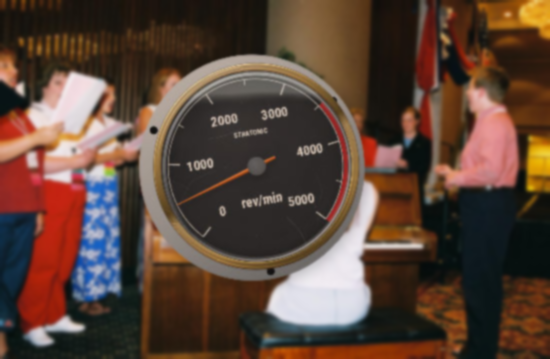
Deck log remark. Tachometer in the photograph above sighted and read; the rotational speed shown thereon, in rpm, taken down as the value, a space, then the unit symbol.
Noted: 500 rpm
